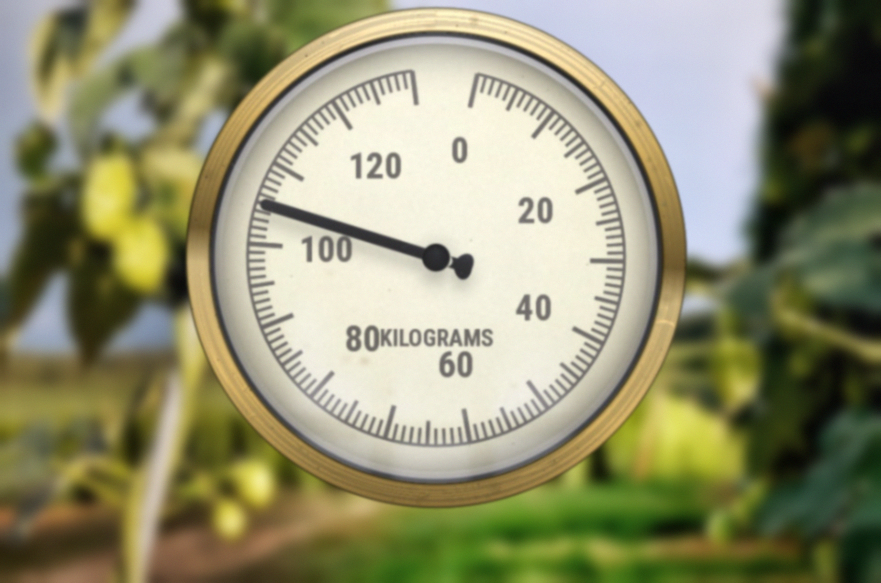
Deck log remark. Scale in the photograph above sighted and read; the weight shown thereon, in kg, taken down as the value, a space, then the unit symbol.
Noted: 105 kg
